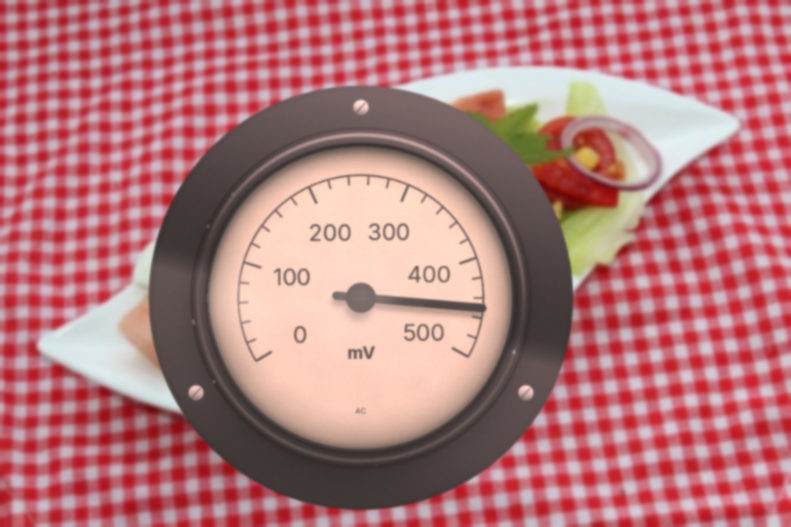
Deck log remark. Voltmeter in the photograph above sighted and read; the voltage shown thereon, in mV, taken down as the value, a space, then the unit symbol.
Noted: 450 mV
